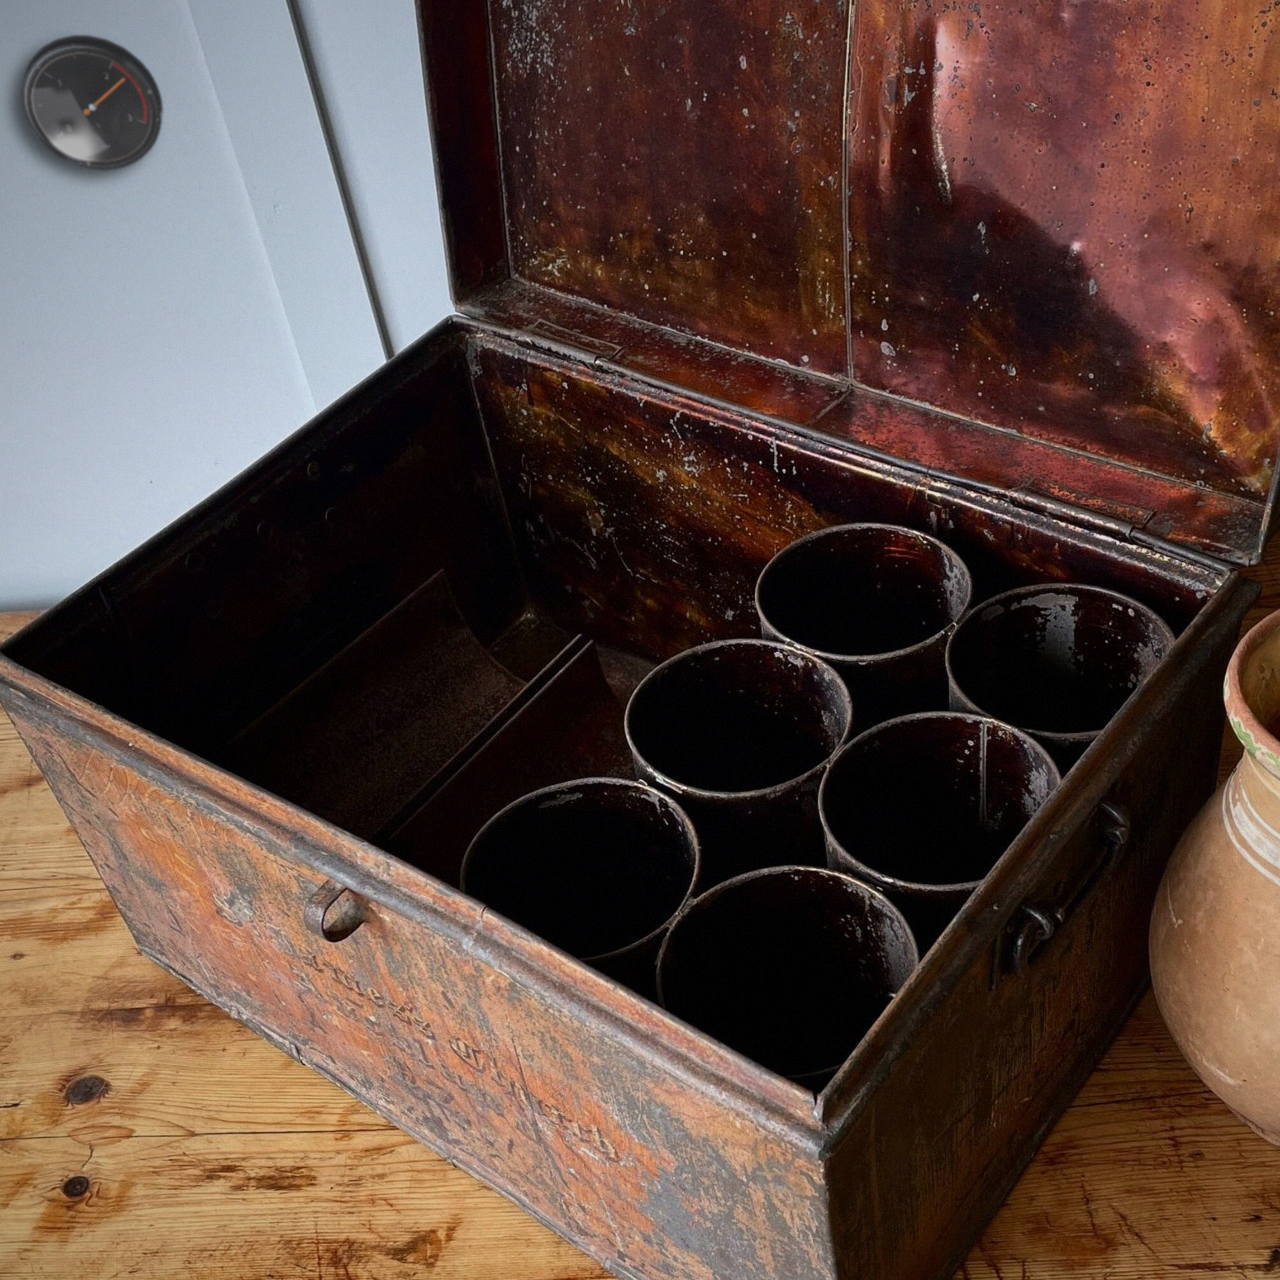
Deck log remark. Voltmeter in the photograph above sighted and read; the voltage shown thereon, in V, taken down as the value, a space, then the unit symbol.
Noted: 2.25 V
